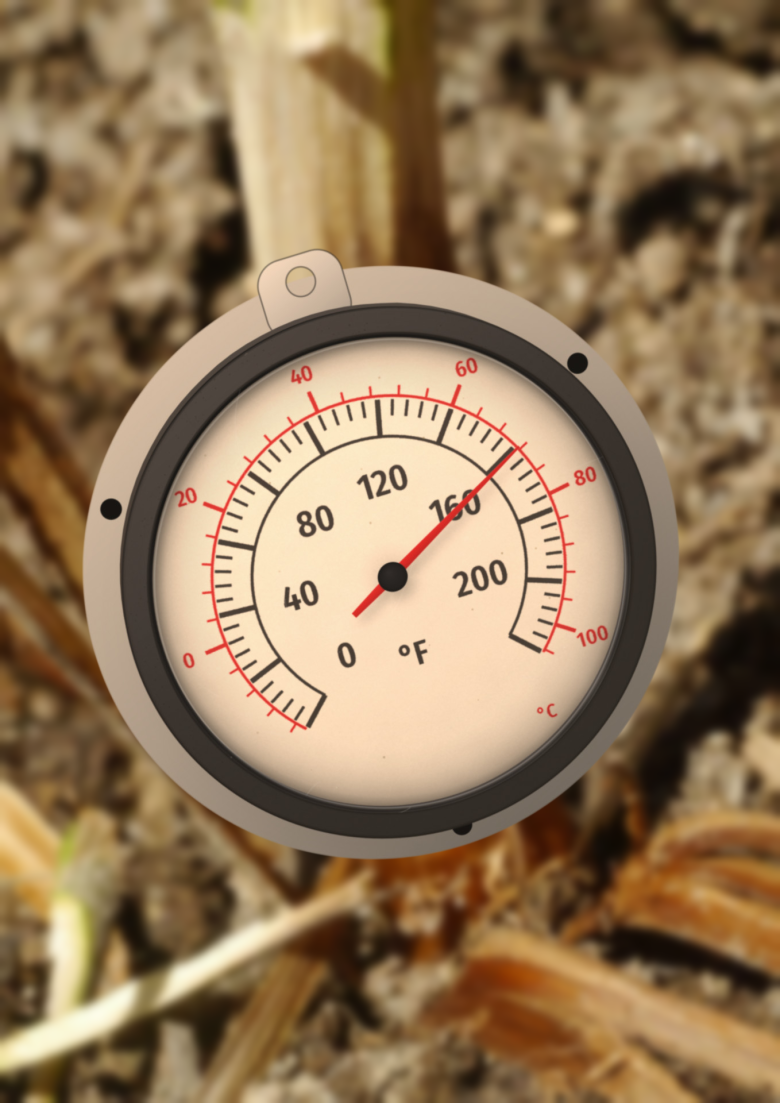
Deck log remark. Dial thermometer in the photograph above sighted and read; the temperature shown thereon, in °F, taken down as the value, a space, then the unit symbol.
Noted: 160 °F
